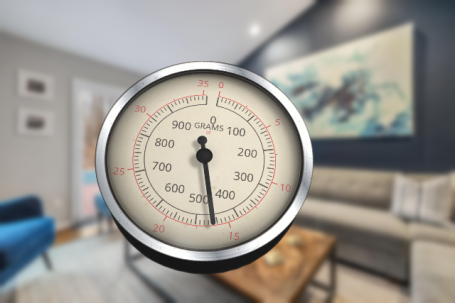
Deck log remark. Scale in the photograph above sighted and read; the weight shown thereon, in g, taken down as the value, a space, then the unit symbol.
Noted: 460 g
